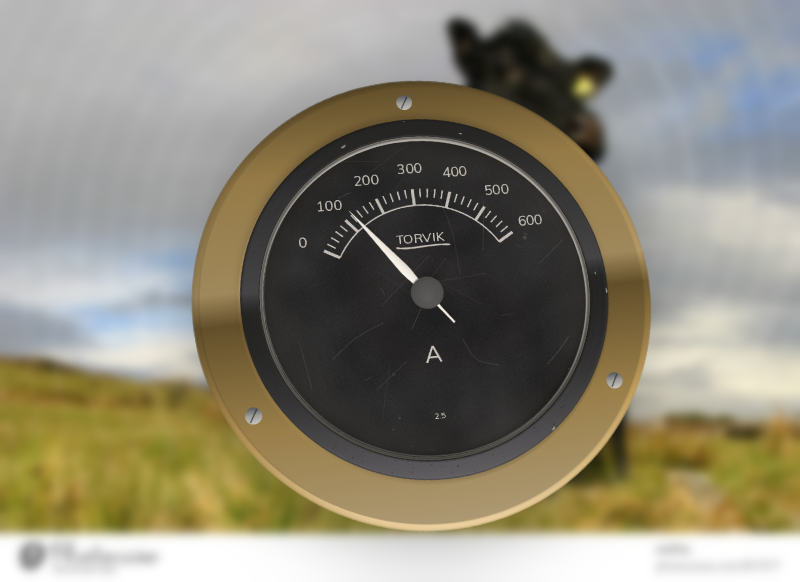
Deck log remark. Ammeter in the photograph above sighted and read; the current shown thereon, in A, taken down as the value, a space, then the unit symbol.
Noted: 120 A
